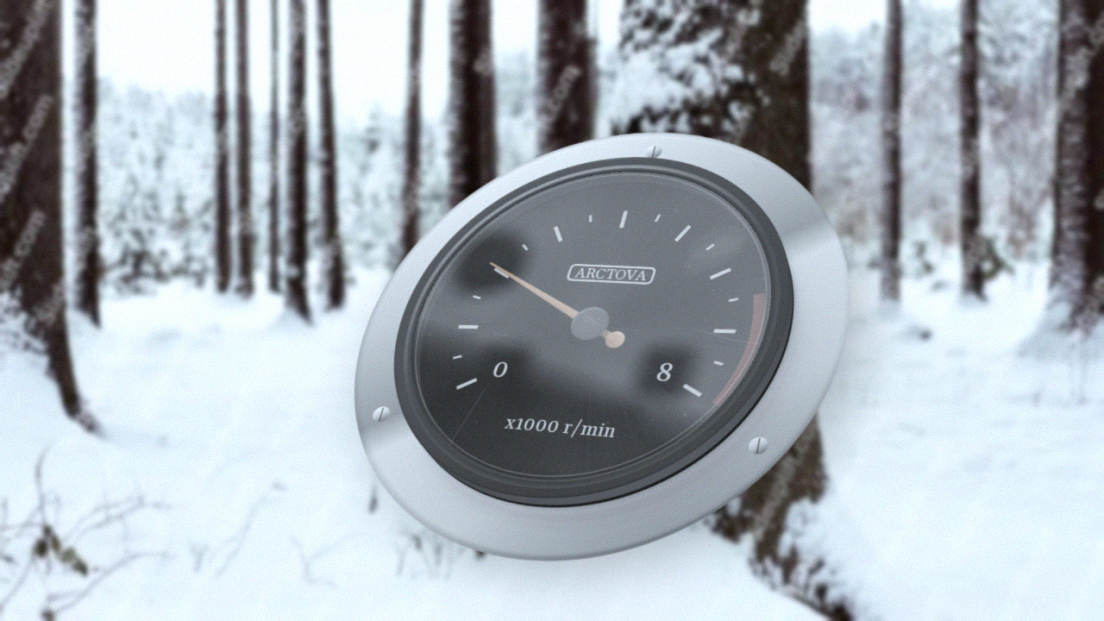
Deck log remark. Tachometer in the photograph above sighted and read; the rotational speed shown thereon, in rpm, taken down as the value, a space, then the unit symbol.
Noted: 2000 rpm
